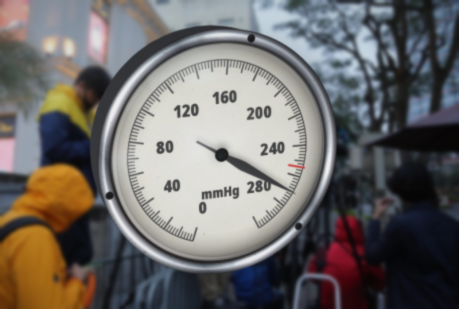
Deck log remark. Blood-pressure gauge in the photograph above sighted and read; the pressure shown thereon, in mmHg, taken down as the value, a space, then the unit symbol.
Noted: 270 mmHg
